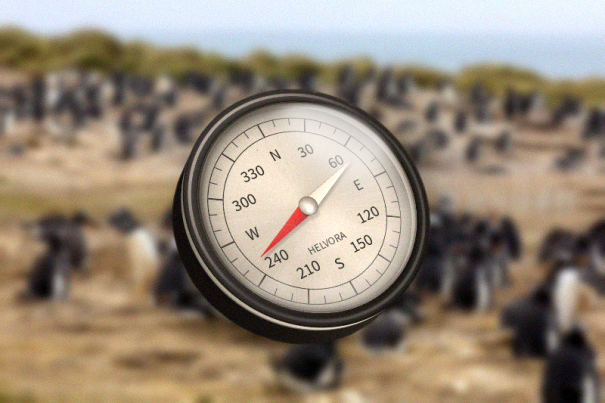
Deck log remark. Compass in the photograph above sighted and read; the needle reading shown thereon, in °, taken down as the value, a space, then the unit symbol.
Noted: 250 °
